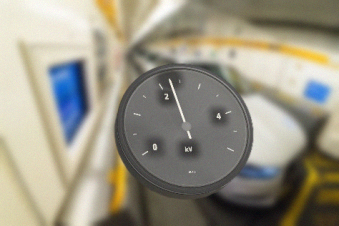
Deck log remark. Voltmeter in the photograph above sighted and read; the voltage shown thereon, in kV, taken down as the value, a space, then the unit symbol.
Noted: 2.25 kV
